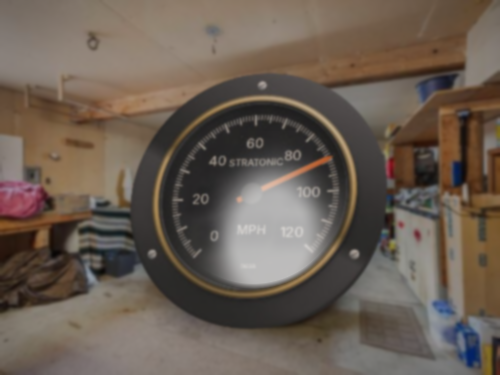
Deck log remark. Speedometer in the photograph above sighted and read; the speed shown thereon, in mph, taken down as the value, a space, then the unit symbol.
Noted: 90 mph
